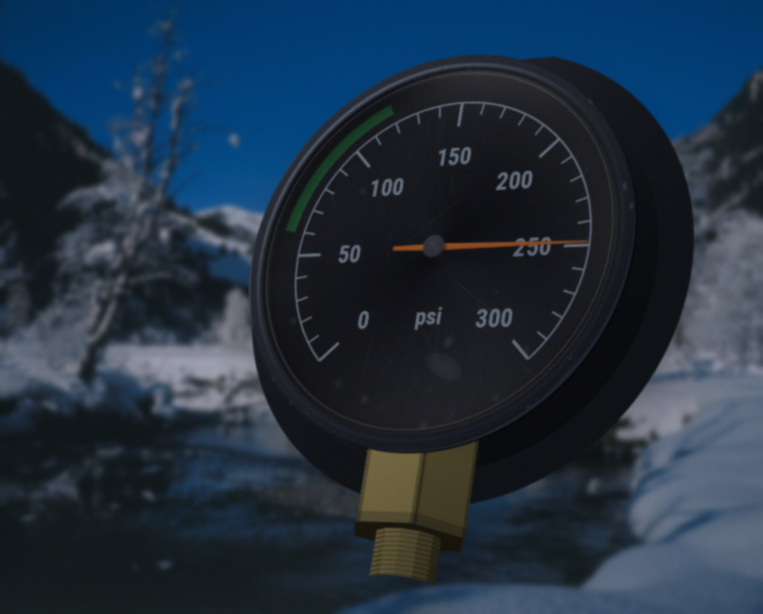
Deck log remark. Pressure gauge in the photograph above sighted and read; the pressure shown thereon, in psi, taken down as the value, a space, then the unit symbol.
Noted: 250 psi
